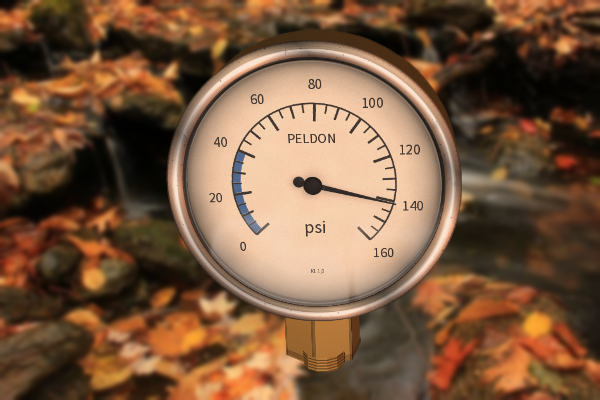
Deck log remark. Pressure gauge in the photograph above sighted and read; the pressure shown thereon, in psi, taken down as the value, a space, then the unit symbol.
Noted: 140 psi
